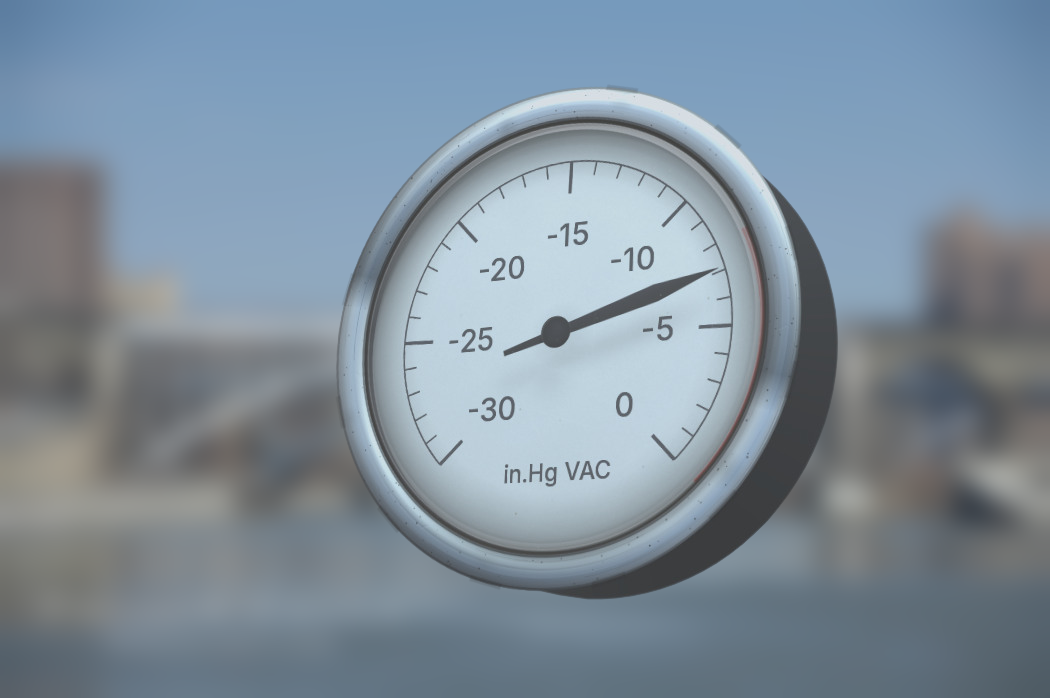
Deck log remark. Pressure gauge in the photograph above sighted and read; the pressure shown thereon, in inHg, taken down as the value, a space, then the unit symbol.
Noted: -7 inHg
